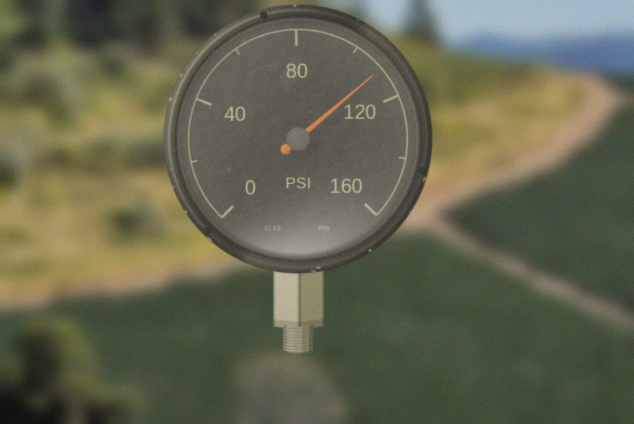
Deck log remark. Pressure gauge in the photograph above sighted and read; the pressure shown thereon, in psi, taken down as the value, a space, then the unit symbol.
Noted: 110 psi
